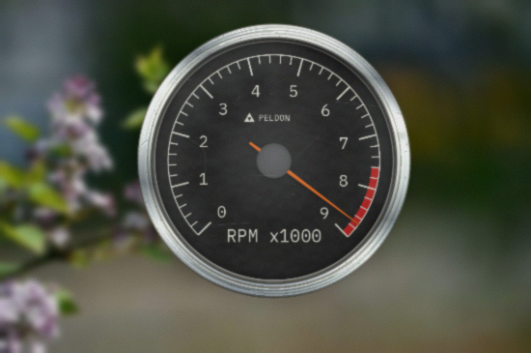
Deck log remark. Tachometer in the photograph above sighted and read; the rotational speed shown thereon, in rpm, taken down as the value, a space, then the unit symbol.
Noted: 8700 rpm
